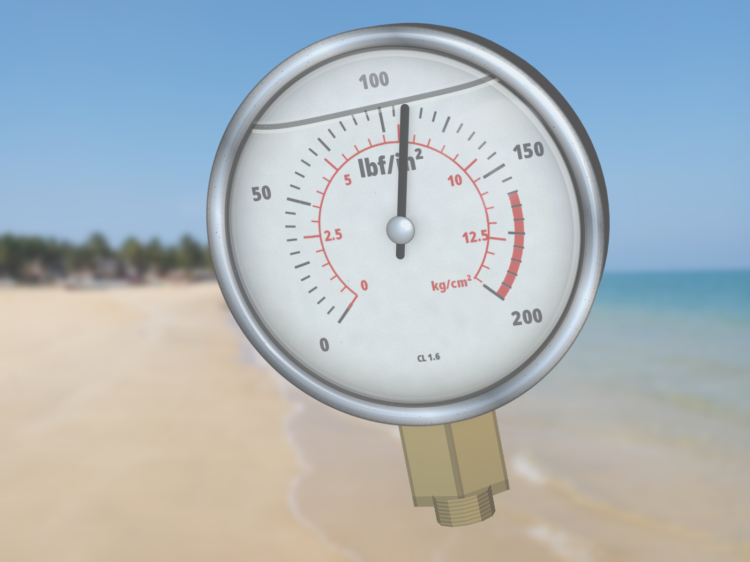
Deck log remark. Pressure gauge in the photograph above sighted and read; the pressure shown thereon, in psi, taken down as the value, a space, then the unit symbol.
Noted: 110 psi
